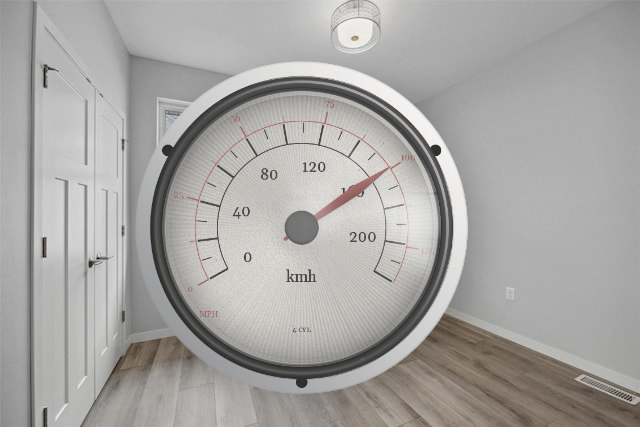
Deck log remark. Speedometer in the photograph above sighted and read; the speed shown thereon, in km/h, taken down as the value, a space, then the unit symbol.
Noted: 160 km/h
